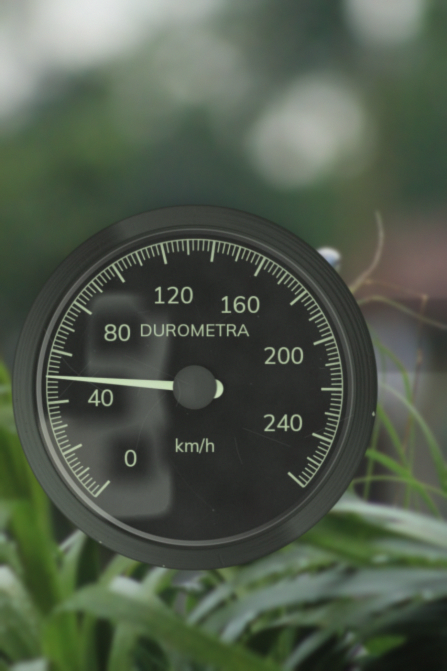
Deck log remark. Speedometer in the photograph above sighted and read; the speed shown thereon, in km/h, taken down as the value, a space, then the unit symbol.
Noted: 50 km/h
